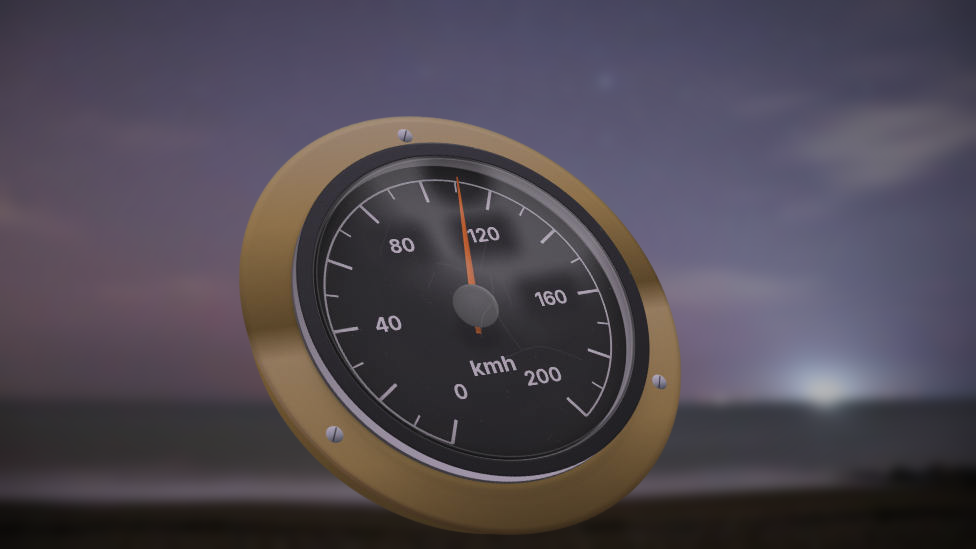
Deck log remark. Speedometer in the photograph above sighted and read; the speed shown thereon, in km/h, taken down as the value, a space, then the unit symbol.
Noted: 110 km/h
